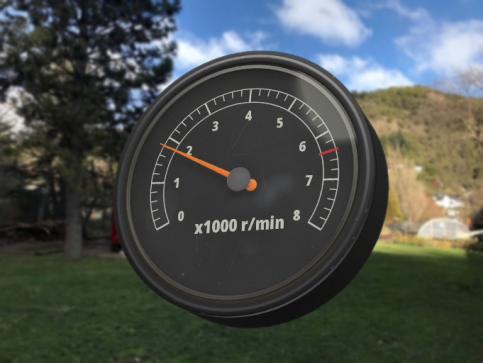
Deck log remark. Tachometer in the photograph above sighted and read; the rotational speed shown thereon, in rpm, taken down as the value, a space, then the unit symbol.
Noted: 1800 rpm
